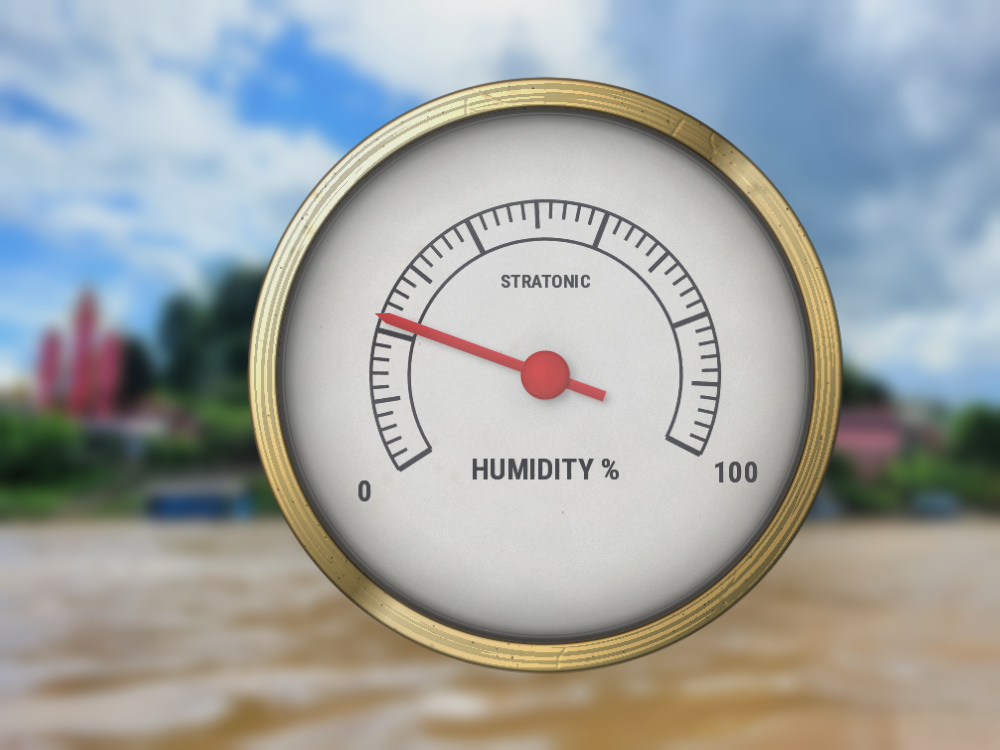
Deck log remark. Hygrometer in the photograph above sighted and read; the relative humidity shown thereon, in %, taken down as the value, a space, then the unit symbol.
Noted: 22 %
